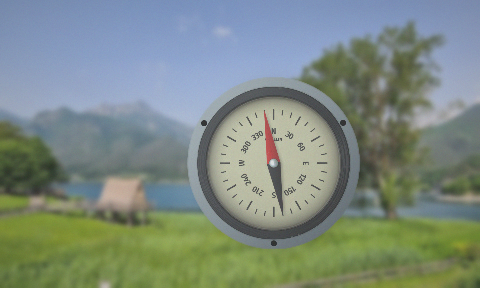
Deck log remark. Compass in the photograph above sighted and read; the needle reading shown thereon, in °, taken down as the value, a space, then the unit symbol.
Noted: 350 °
